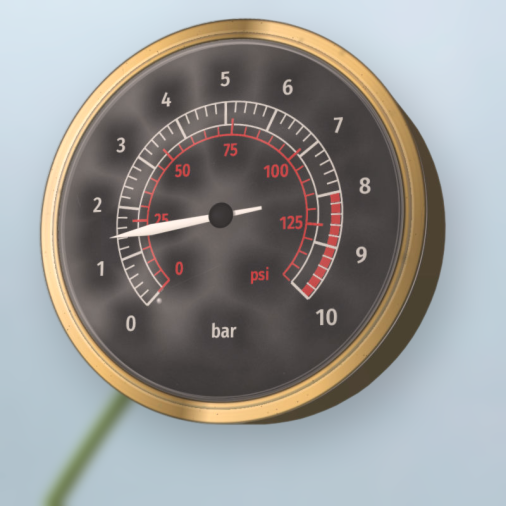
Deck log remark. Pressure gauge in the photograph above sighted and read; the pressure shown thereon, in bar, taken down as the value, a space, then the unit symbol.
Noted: 1.4 bar
